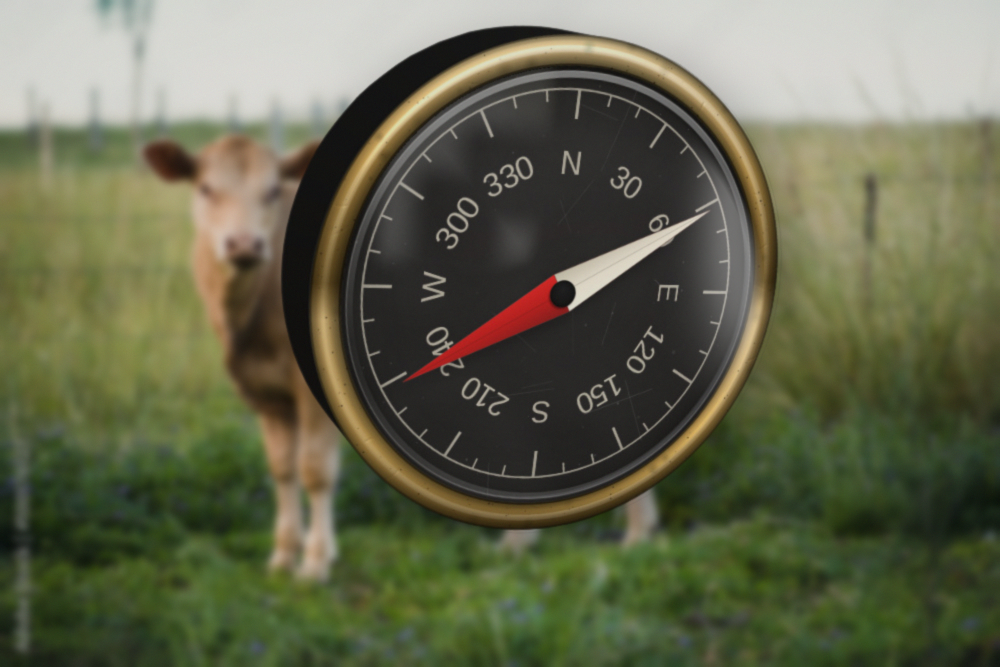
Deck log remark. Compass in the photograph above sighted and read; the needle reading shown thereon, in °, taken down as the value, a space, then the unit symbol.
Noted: 240 °
